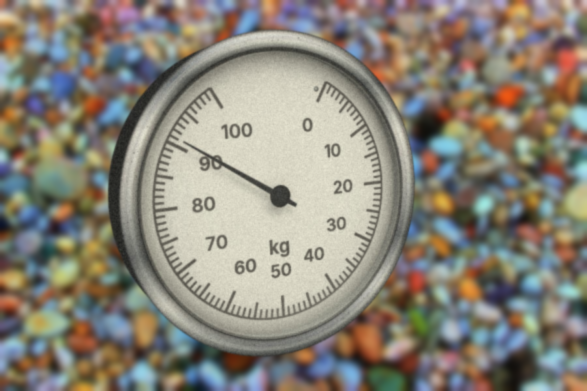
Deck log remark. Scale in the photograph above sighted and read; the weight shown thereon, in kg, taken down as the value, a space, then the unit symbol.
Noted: 91 kg
